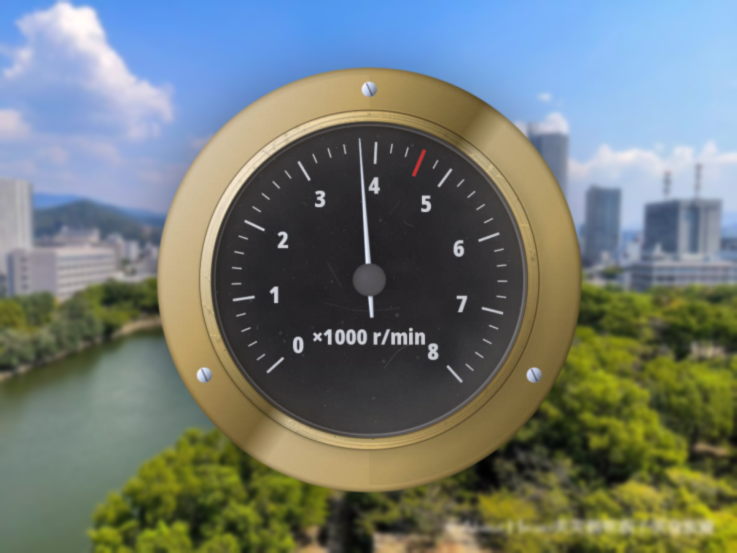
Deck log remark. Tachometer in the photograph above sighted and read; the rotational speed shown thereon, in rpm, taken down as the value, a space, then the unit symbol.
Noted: 3800 rpm
